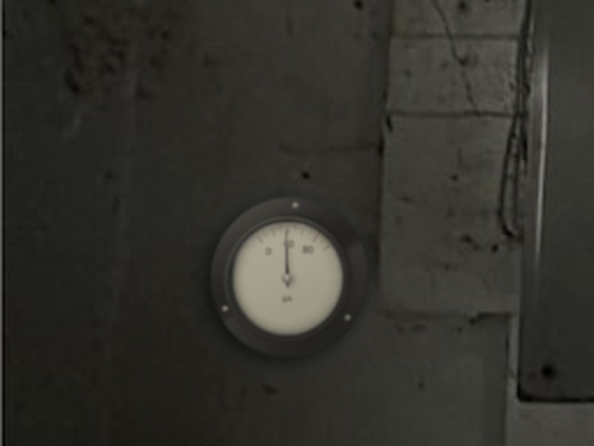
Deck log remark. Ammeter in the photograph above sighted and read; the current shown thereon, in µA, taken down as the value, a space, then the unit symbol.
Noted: 40 µA
